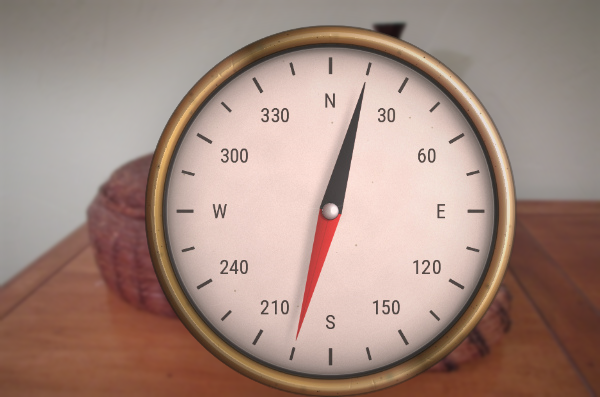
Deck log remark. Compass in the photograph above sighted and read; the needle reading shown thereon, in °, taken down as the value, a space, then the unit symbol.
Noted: 195 °
